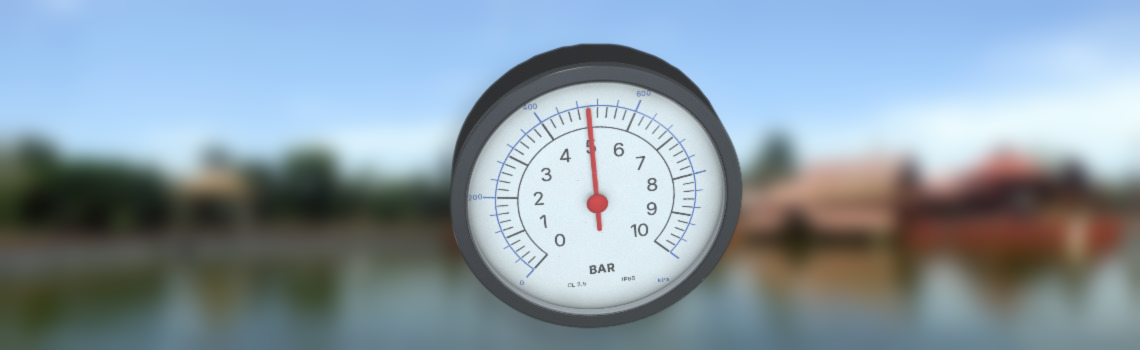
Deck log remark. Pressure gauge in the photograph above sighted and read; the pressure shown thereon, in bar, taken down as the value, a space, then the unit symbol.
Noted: 5 bar
